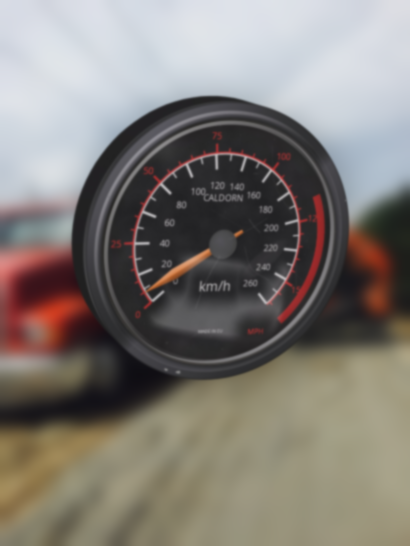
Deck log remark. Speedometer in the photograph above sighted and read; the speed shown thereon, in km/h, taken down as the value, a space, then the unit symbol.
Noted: 10 km/h
